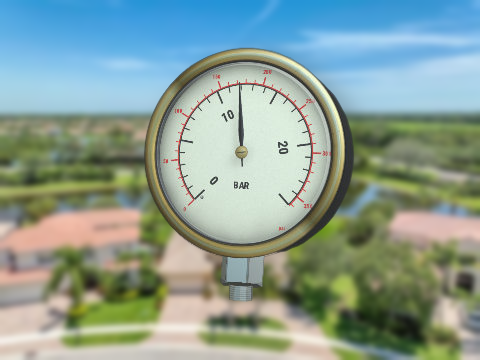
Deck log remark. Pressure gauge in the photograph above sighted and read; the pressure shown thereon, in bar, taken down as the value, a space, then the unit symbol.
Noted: 12 bar
